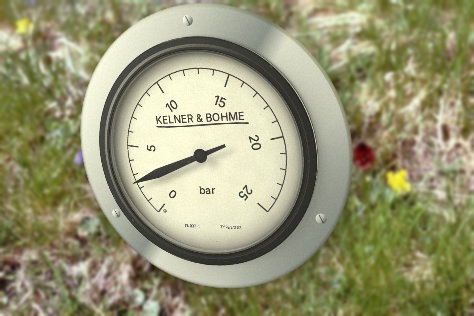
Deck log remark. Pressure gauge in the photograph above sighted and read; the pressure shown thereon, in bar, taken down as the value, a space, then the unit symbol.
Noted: 2.5 bar
